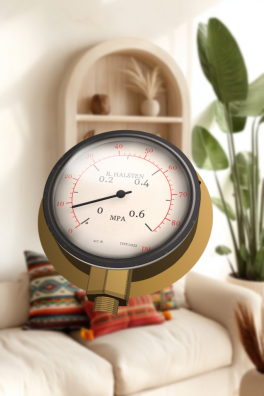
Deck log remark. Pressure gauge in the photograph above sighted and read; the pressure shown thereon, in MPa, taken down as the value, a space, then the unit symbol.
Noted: 0.05 MPa
